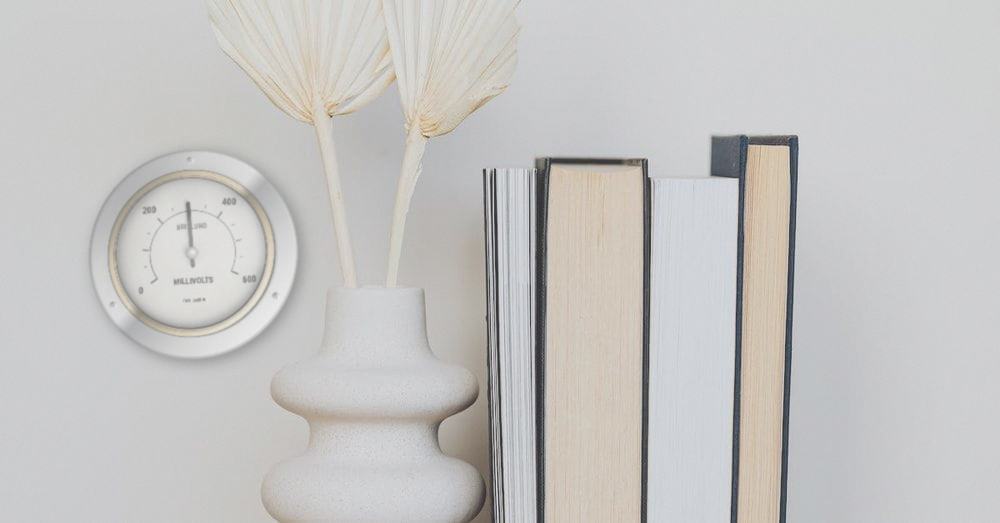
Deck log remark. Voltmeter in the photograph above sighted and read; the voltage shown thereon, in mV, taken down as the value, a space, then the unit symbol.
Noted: 300 mV
